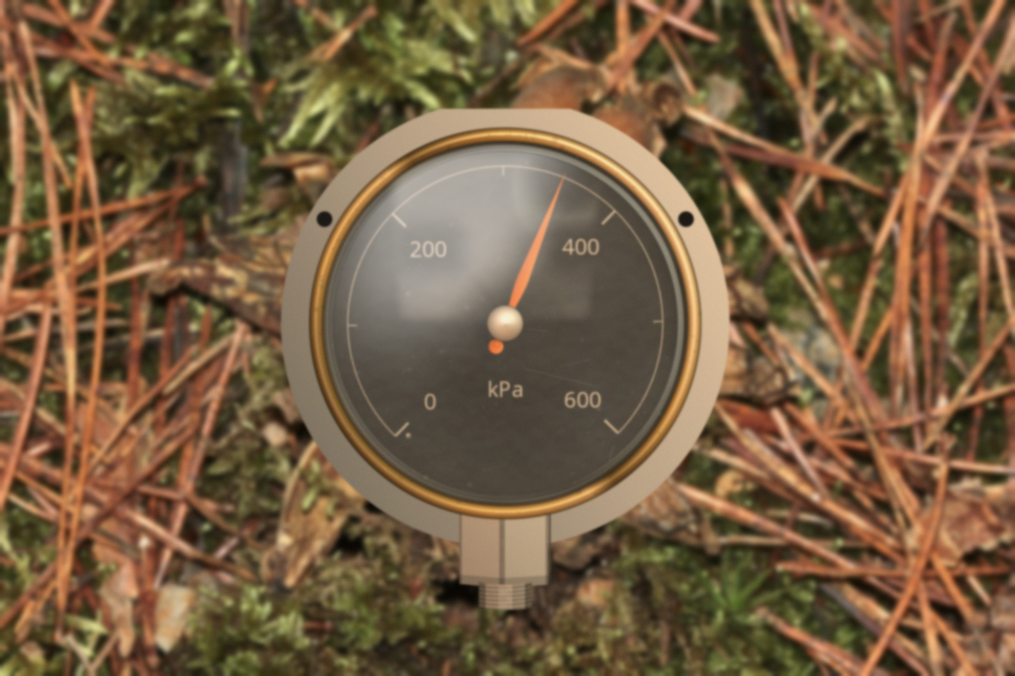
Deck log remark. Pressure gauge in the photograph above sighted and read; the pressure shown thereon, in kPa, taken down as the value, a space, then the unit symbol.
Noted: 350 kPa
